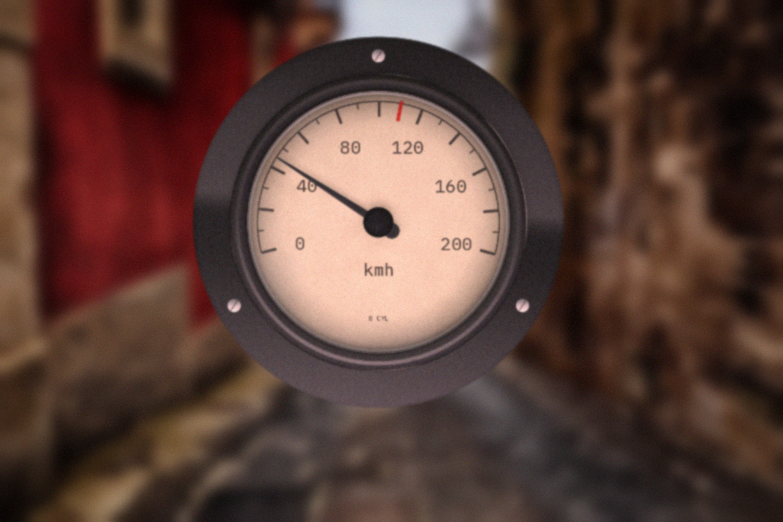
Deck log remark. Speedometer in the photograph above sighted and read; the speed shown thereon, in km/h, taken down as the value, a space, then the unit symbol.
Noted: 45 km/h
